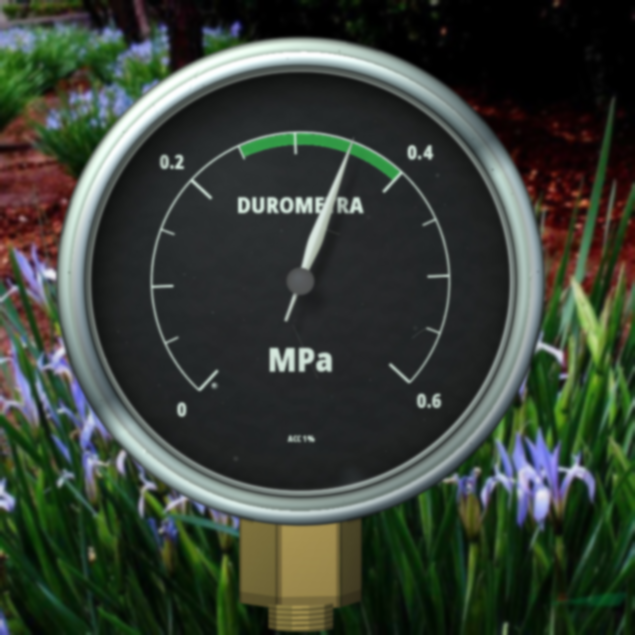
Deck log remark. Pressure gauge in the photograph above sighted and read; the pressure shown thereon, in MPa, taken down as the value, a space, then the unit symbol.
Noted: 0.35 MPa
